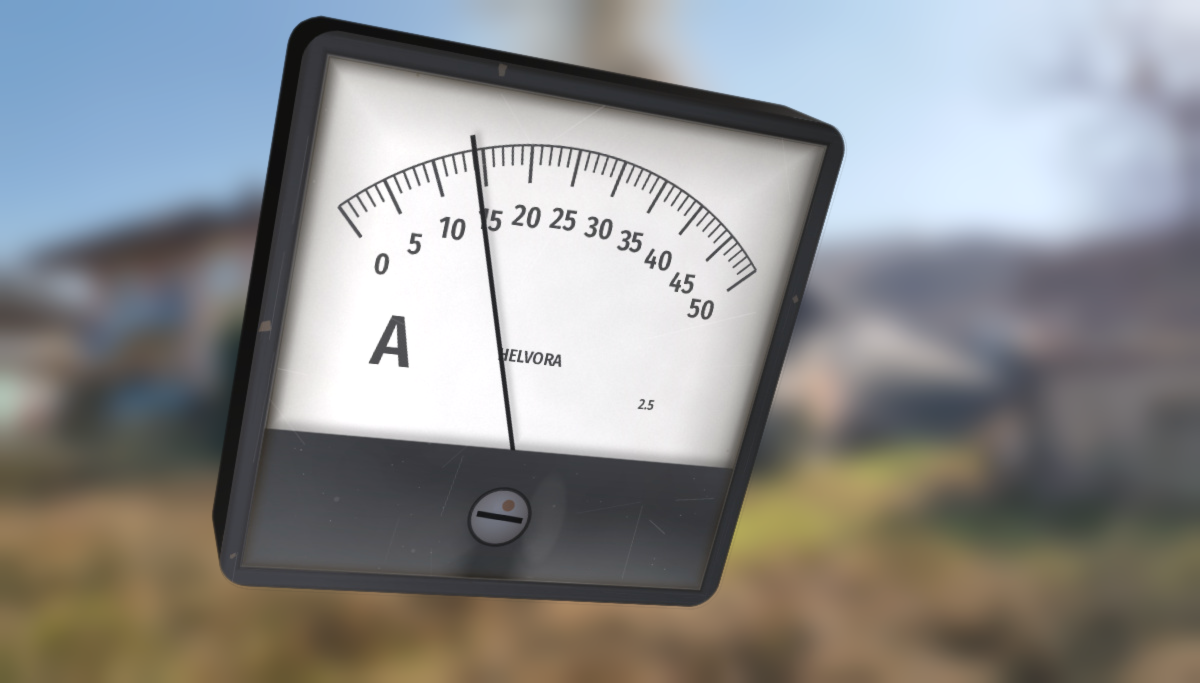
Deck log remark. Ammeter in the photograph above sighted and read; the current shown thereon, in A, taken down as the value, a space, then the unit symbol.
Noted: 14 A
